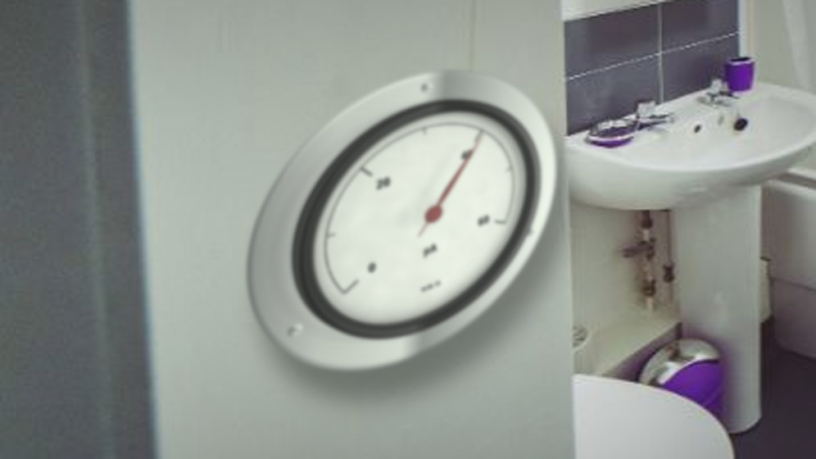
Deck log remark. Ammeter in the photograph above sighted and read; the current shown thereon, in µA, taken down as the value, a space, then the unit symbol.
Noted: 40 µA
